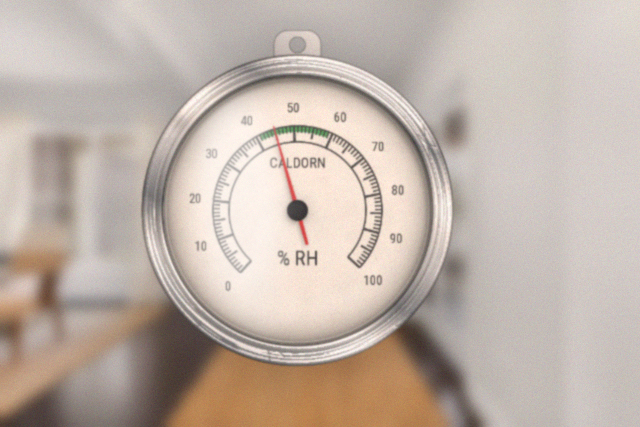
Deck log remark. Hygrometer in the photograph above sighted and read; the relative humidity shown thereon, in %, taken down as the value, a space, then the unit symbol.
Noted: 45 %
